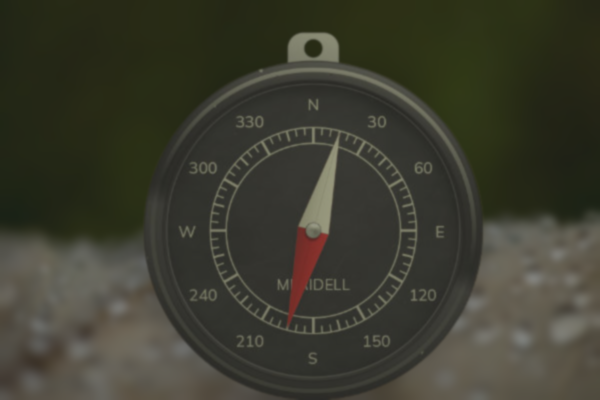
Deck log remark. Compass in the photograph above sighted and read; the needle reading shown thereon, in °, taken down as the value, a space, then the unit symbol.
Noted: 195 °
